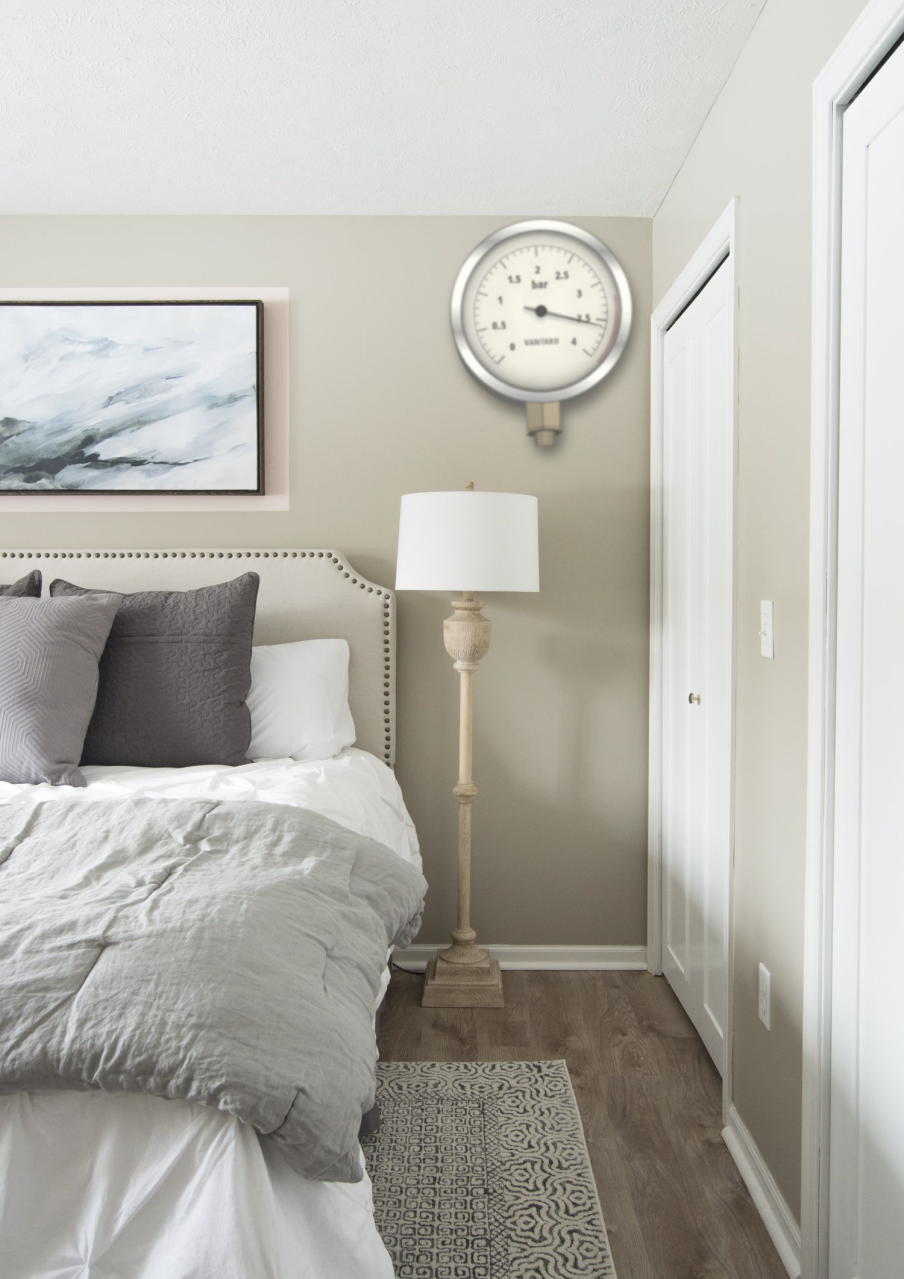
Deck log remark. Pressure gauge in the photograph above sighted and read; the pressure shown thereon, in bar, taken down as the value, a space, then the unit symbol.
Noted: 3.6 bar
